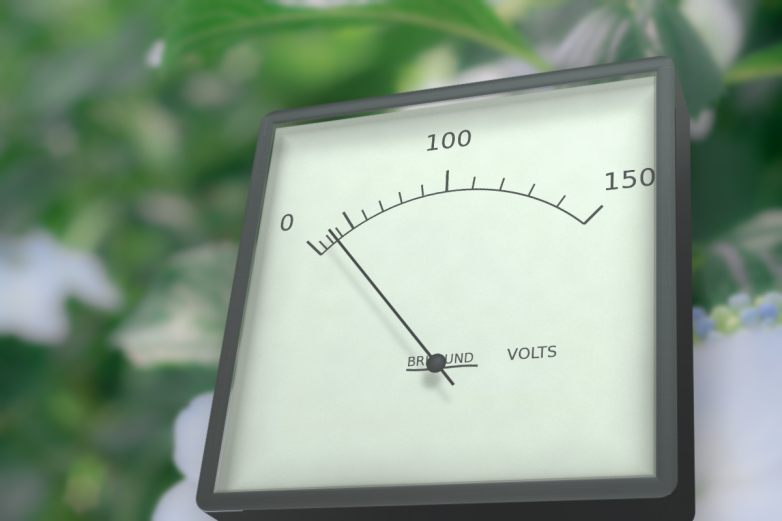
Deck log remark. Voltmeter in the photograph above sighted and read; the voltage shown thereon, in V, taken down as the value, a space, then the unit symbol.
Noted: 35 V
